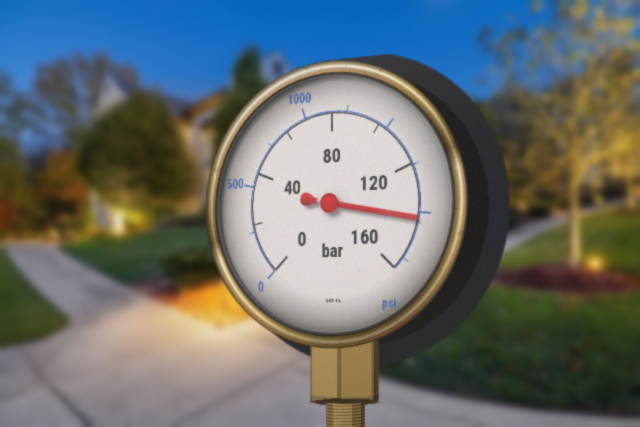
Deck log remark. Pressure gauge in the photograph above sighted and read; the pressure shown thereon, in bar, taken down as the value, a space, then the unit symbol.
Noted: 140 bar
